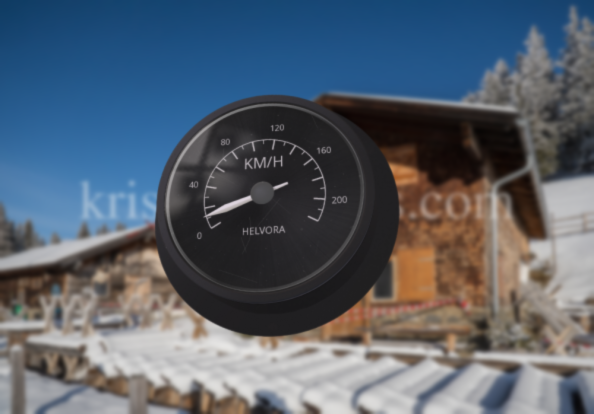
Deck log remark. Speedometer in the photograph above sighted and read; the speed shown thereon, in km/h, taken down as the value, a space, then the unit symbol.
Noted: 10 km/h
